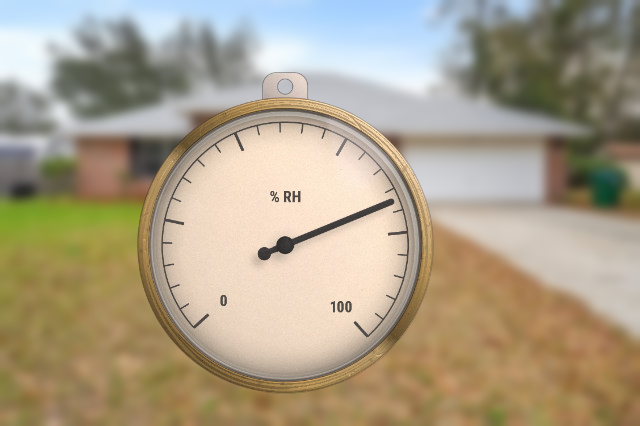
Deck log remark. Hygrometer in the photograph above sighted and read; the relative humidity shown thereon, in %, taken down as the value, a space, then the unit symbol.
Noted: 74 %
